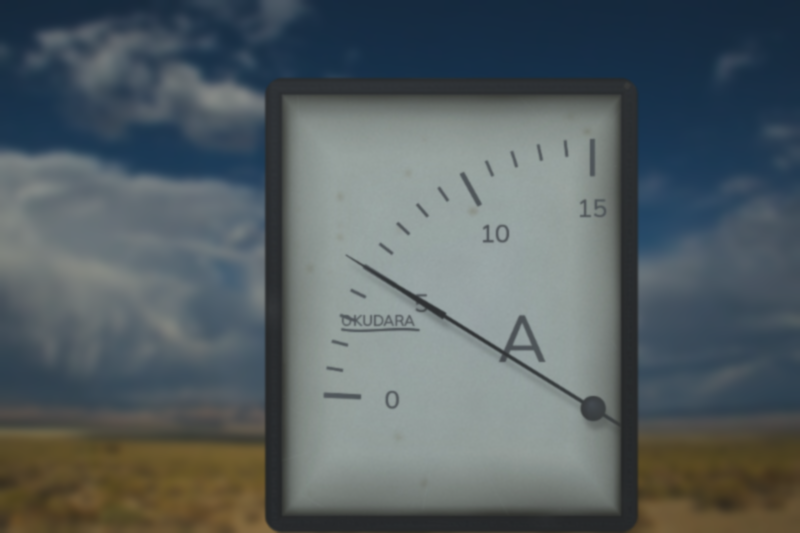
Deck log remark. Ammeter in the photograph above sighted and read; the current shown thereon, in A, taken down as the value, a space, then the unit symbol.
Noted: 5 A
